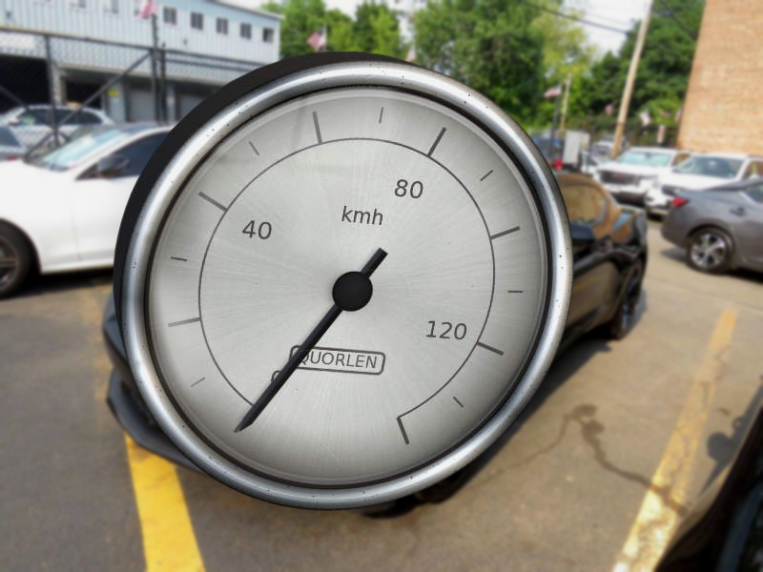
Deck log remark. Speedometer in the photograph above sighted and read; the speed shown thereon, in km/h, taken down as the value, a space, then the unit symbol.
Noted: 0 km/h
